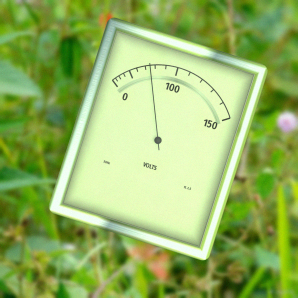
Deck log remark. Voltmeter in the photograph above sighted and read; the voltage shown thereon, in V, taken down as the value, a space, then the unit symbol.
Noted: 75 V
